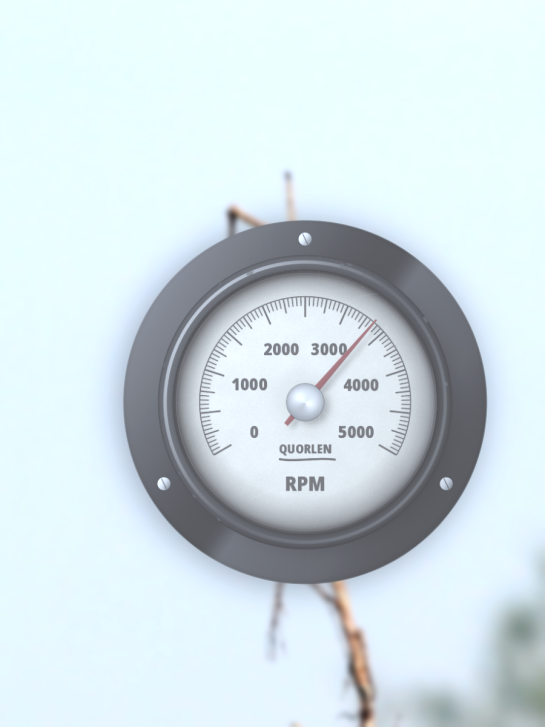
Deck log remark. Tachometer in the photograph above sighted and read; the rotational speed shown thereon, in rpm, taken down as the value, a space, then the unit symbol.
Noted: 3350 rpm
